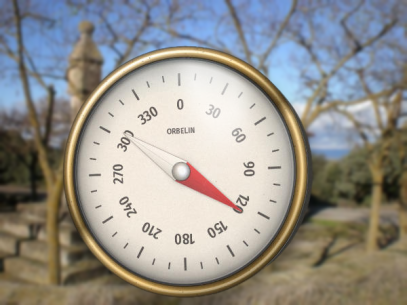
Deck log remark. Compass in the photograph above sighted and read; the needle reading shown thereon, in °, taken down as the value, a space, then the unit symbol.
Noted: 125 °
